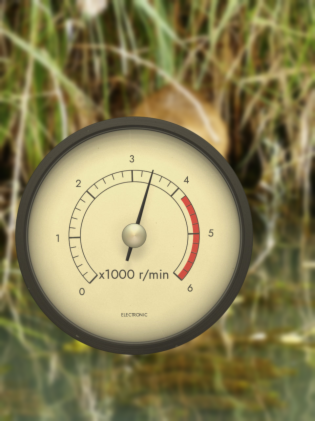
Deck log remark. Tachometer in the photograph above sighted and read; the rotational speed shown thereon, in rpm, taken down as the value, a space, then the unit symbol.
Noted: 3400 rpm
